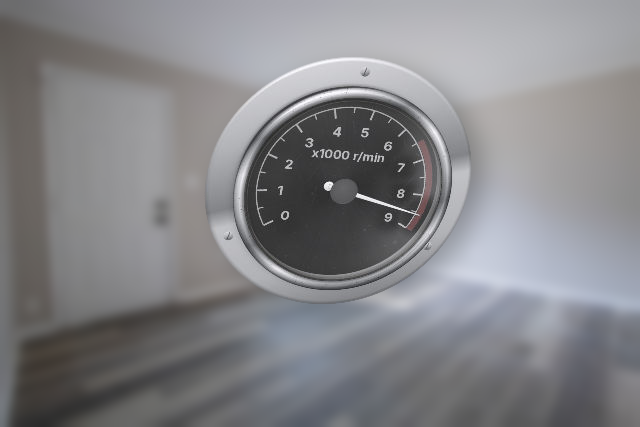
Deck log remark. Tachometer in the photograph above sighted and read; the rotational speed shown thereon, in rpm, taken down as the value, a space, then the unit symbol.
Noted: 8500 rpm
